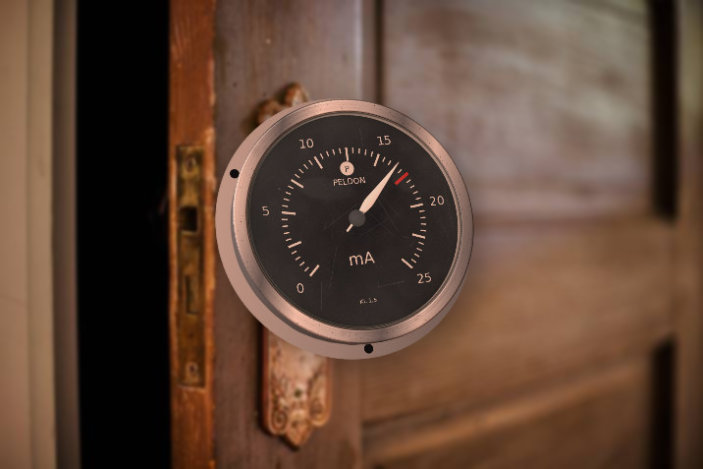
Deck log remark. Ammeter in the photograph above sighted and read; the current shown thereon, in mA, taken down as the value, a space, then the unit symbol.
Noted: 16.5 mA
